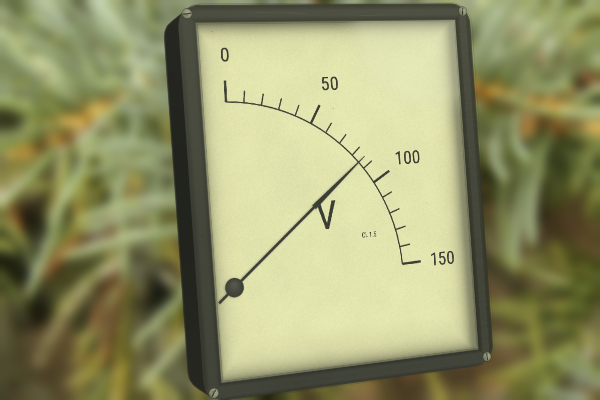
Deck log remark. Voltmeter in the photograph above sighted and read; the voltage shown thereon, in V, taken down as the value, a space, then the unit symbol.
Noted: 85 V
